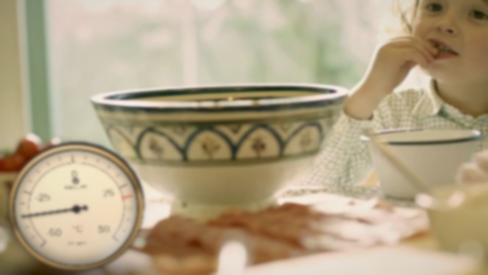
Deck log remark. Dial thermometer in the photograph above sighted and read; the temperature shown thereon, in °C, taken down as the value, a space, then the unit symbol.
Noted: -35 °C
